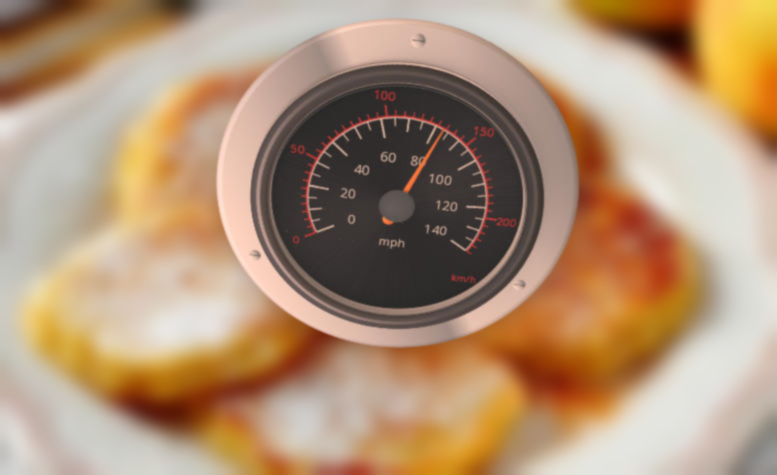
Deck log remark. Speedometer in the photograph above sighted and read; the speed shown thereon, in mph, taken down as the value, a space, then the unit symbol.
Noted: 82.5 mph
